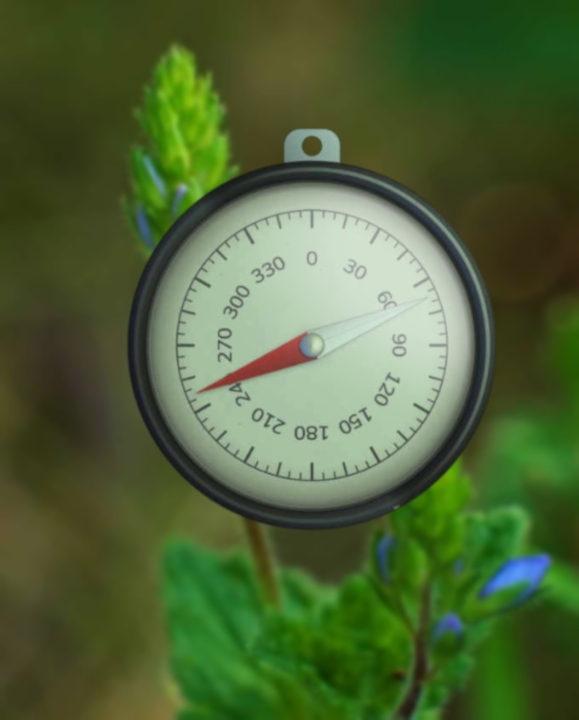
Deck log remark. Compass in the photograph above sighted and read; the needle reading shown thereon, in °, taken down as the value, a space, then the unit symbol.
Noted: 247.5 °
